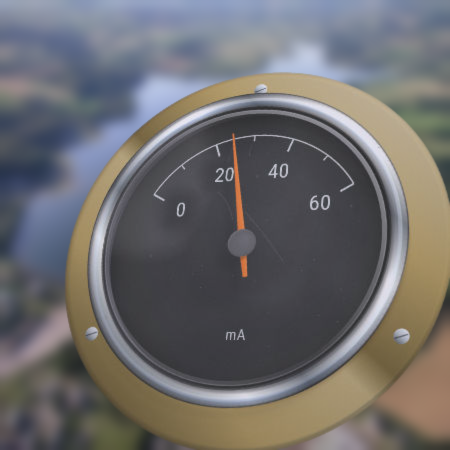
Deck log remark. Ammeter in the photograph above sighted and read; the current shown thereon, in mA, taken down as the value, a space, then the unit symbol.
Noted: 25 mA
